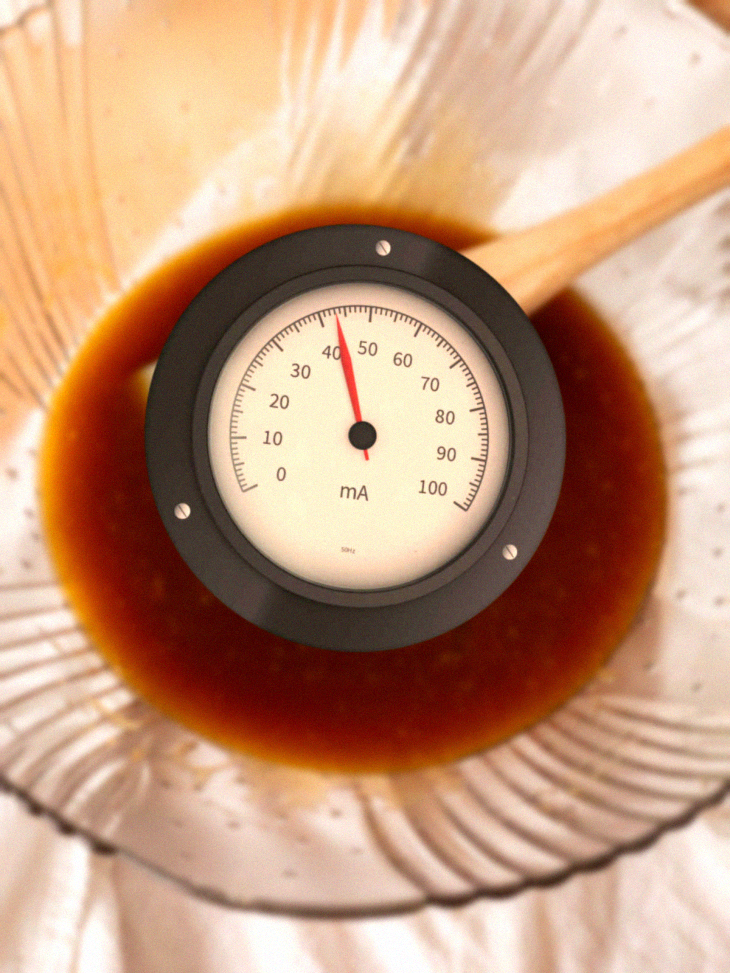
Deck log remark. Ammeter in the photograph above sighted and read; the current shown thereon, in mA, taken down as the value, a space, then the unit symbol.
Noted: 43 mA
